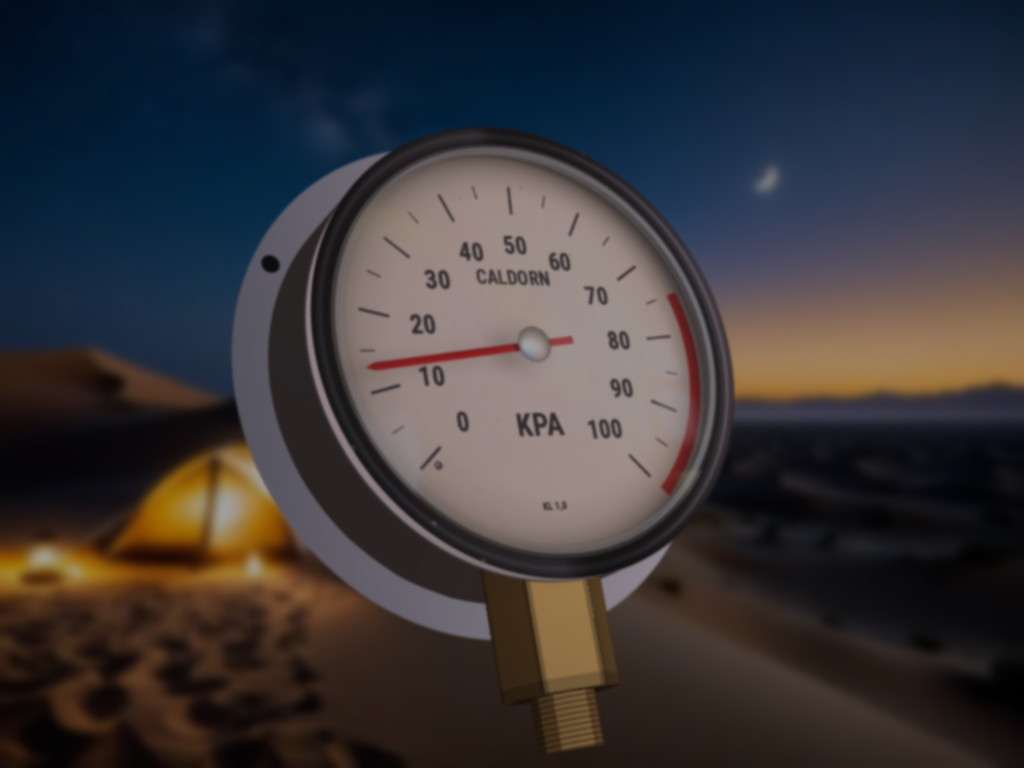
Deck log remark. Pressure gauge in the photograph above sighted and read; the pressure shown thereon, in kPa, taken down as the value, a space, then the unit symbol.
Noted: 12.5 kPa
